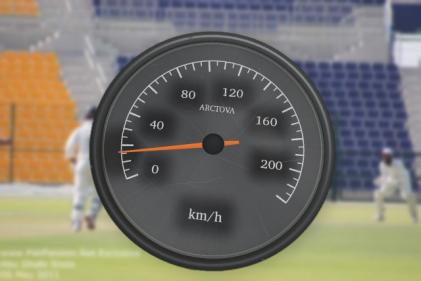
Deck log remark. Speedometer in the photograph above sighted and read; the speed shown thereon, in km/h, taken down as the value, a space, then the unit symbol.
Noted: 15 km/h
